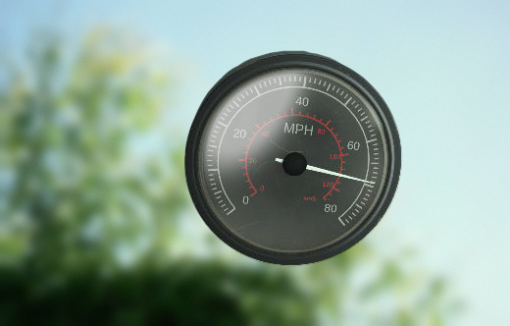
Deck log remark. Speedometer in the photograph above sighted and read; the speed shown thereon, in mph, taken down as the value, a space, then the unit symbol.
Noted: 69 mph
